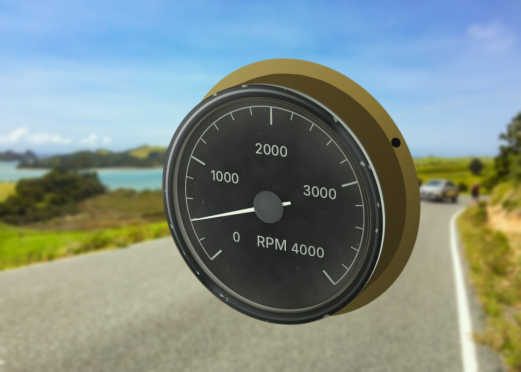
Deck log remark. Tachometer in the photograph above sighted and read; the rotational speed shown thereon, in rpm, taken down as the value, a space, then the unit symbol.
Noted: 400 rpm
